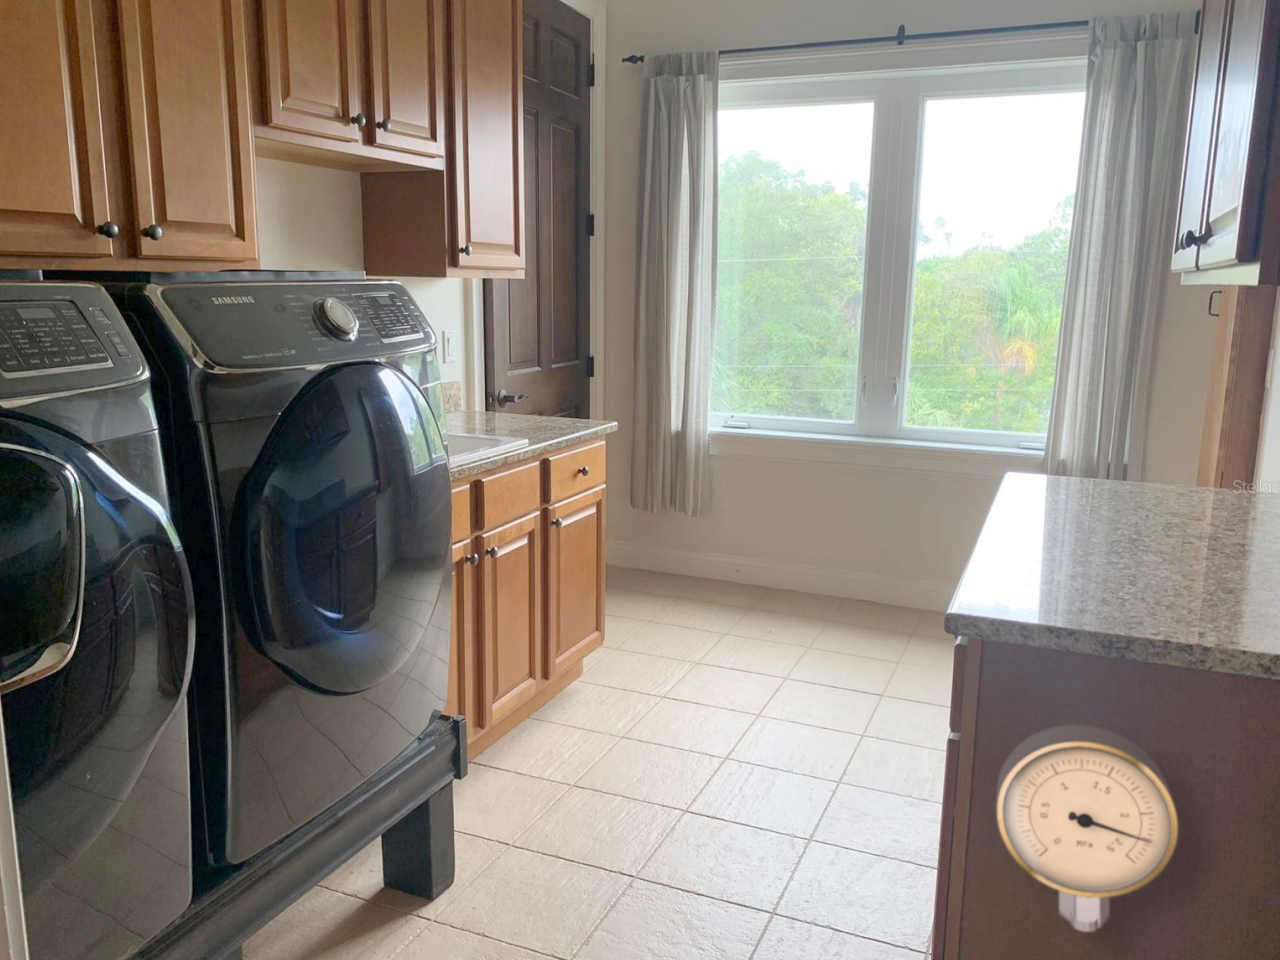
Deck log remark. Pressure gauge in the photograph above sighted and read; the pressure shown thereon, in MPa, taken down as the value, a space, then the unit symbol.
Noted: 2.25 MPa
